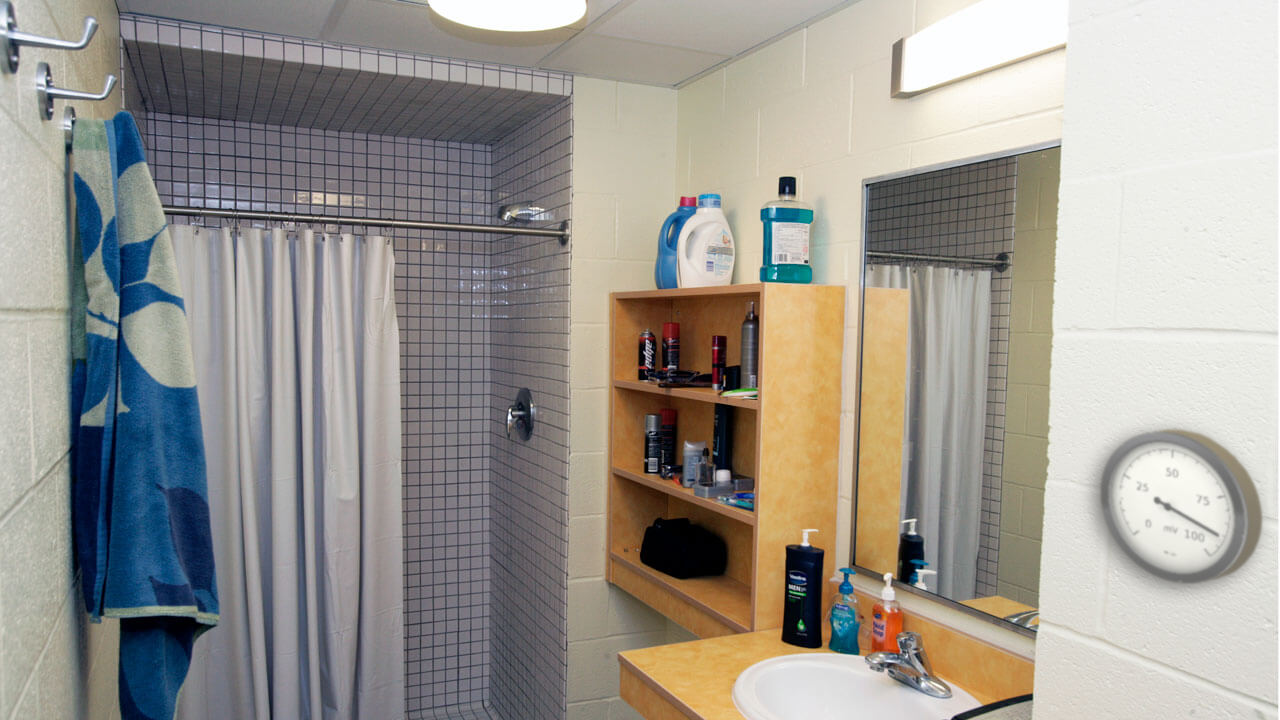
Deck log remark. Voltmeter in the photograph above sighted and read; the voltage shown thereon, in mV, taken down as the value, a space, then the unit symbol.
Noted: 90 mV
